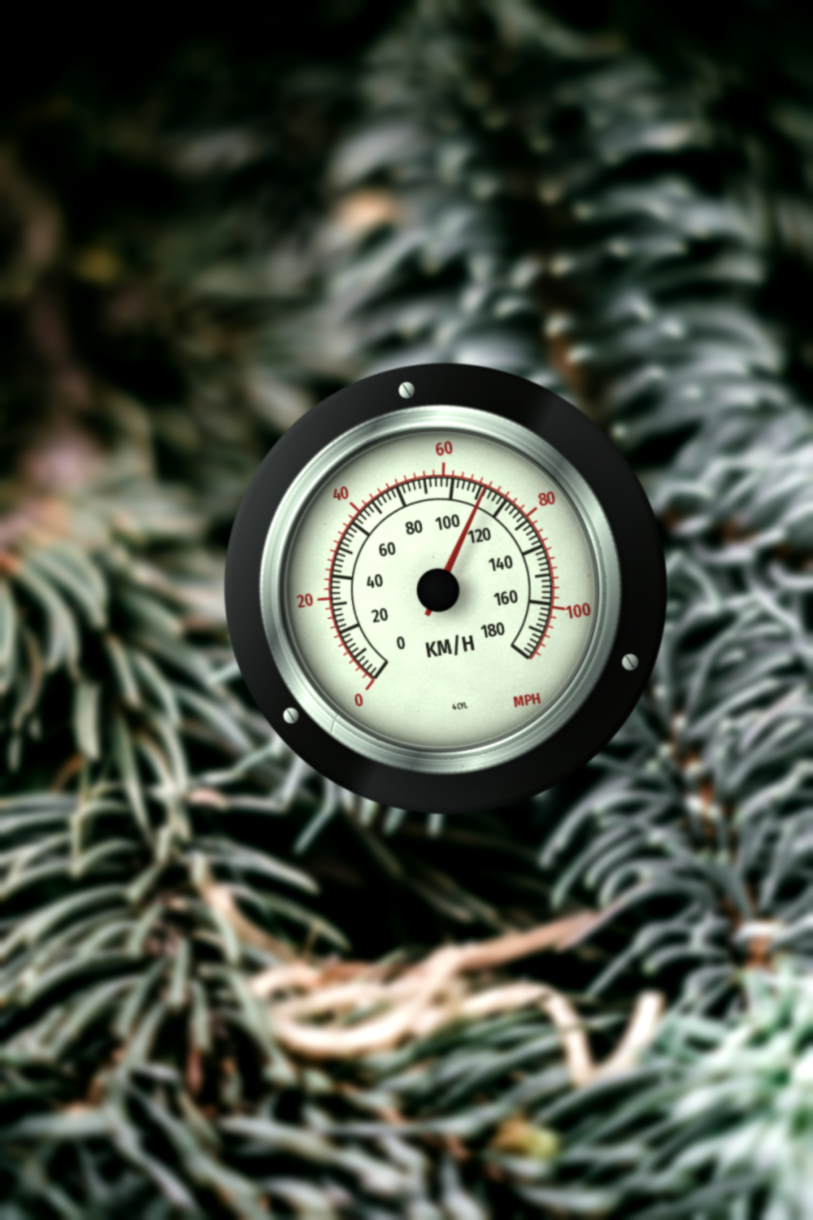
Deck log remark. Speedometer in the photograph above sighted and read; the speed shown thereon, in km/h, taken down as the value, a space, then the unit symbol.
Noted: 112 km/h
